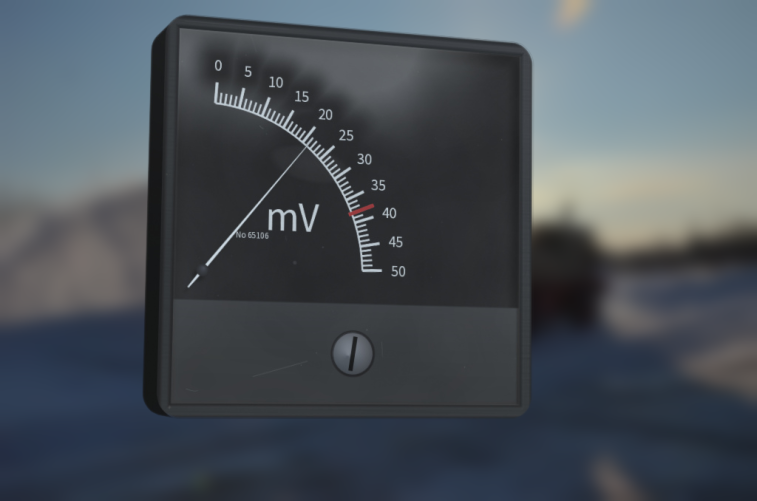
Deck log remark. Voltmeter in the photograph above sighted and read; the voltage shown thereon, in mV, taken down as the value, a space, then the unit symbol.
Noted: 21 mV
